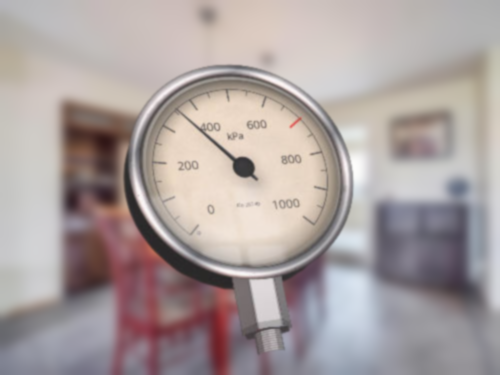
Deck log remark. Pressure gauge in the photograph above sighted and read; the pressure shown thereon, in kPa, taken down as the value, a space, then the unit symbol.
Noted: 350 kPa
